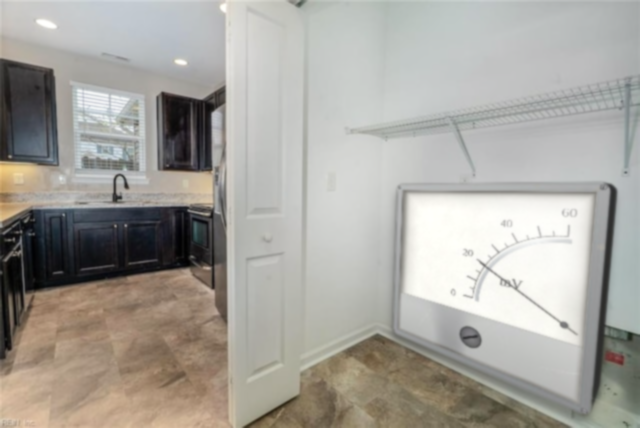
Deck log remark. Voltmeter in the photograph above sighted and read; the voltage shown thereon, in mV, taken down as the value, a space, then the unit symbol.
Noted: 20 mV
